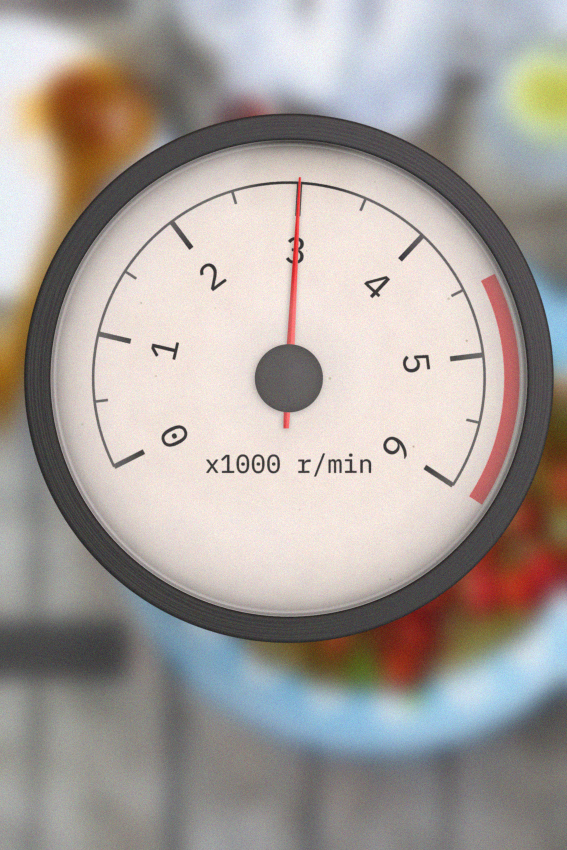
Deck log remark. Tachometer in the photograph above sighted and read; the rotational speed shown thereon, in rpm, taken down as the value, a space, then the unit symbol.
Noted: 3000 rpm
